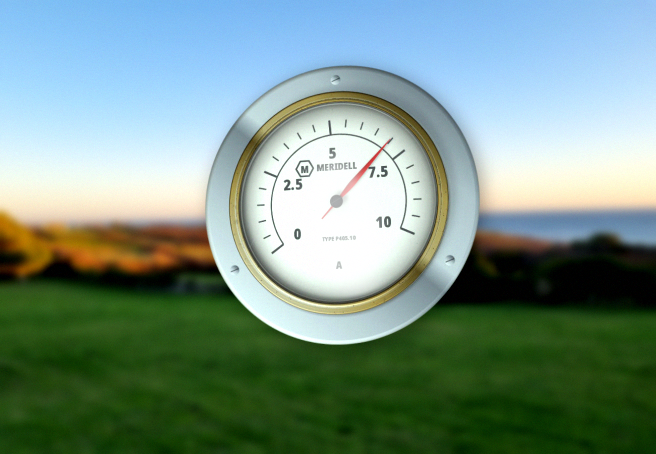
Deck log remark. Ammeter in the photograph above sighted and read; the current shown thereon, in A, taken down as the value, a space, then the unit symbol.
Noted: 7 A
